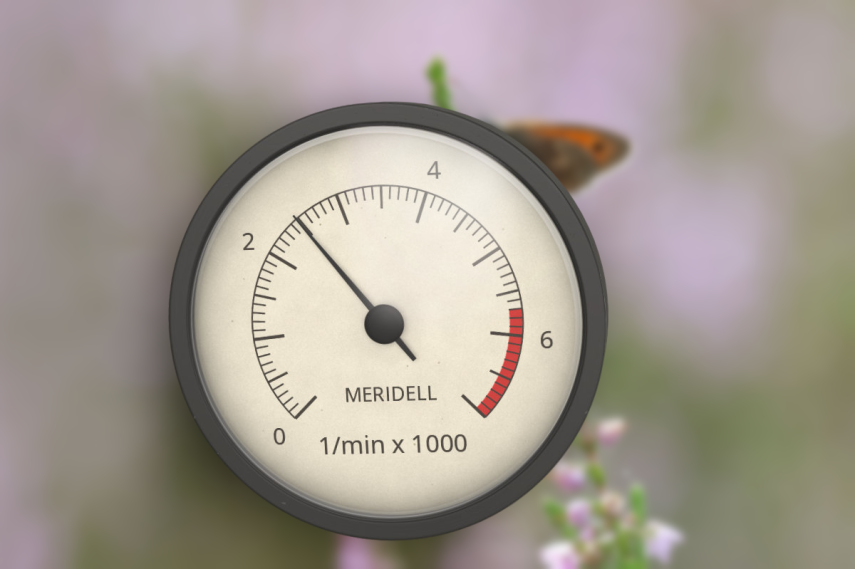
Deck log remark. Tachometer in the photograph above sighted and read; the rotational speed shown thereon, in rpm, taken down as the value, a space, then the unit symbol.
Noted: 2500 rpm
